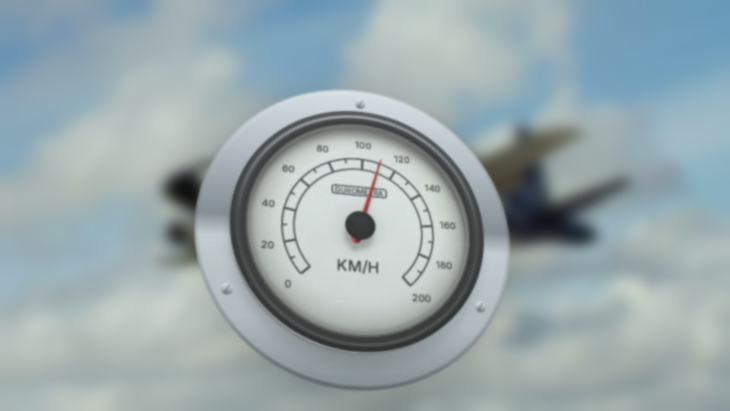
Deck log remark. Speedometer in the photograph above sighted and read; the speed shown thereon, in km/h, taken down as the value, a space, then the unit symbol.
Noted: 110 km/h
